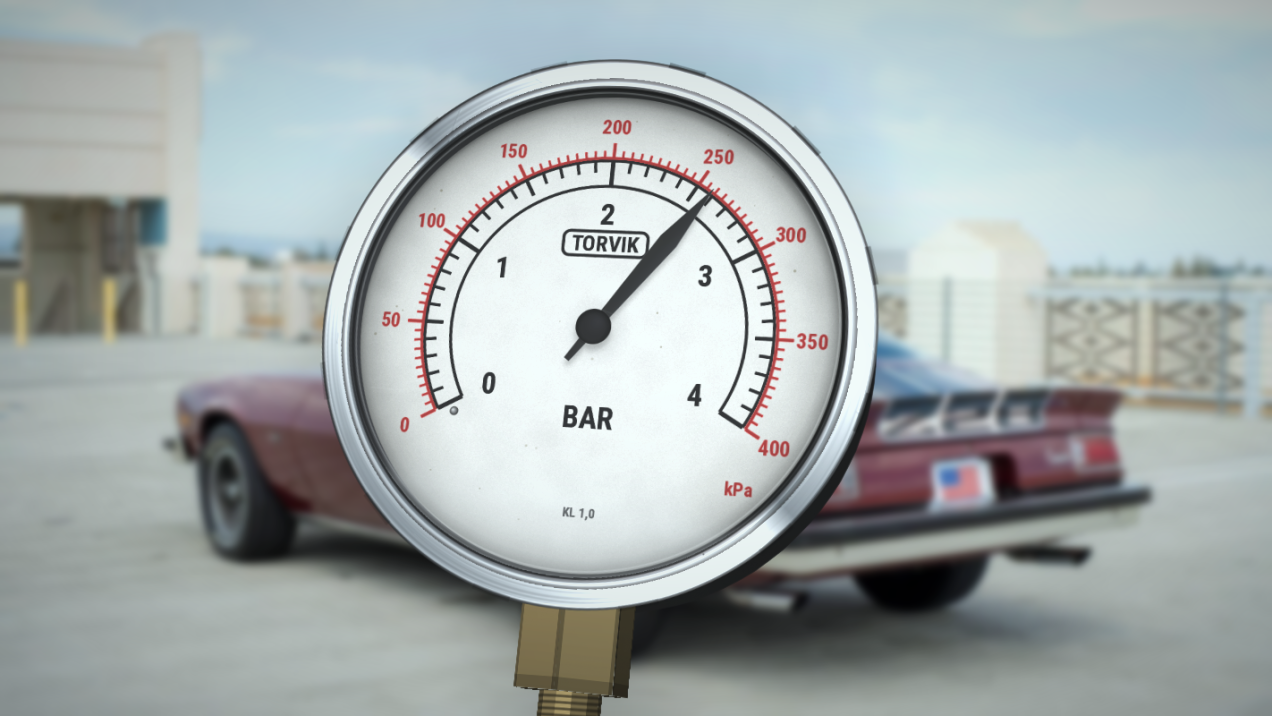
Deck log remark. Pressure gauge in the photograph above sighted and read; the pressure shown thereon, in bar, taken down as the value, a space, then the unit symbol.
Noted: 2.6 bar
